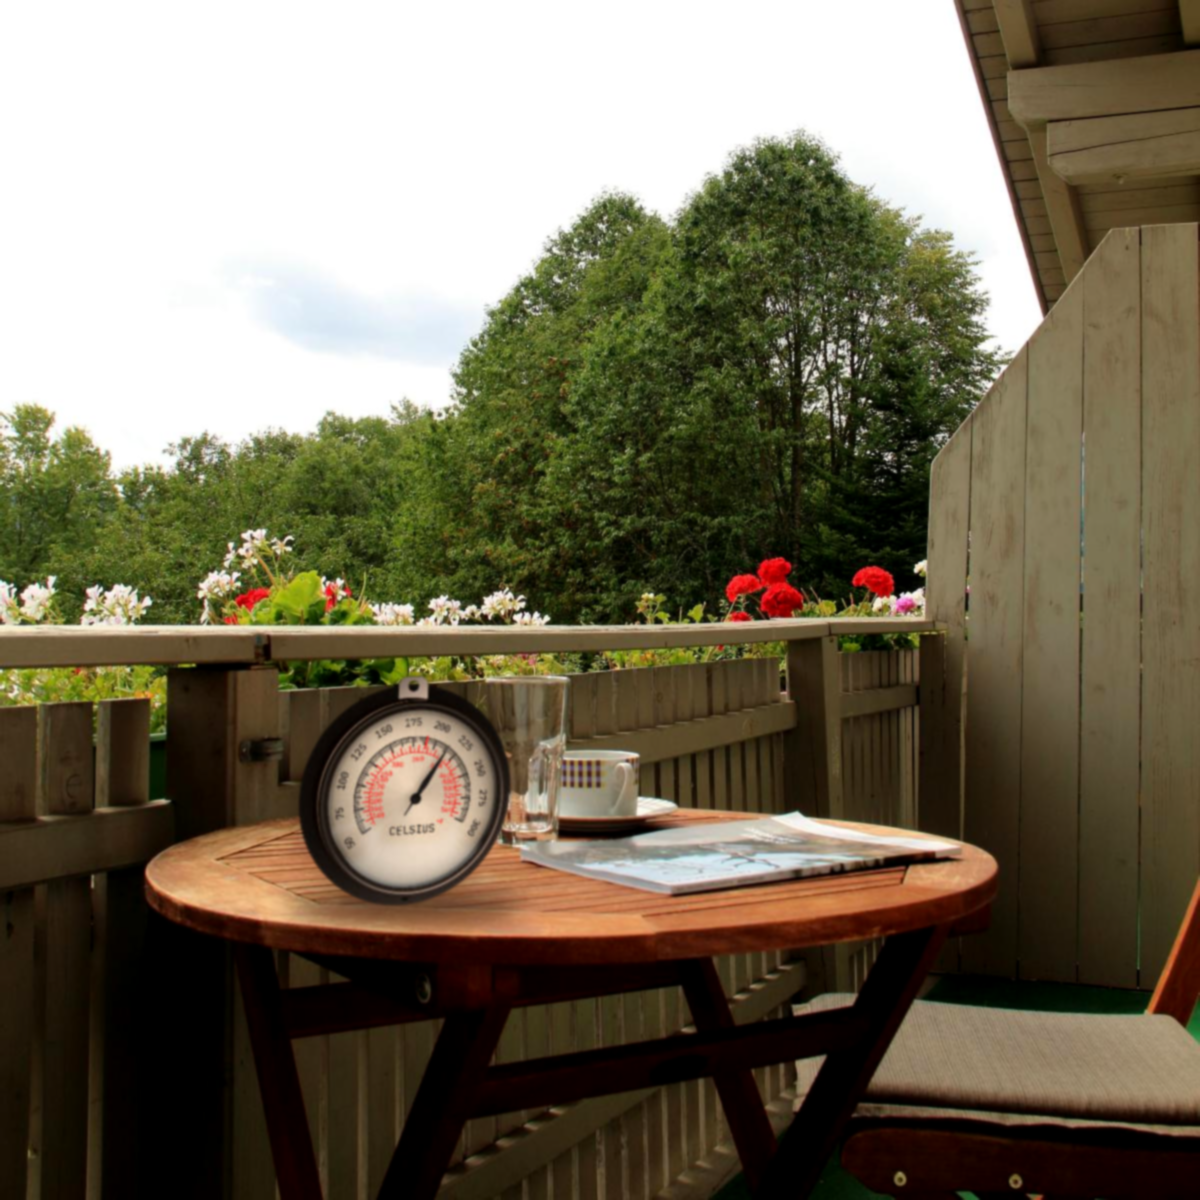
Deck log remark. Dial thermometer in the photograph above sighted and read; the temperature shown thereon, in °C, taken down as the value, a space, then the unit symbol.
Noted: 212.5 °C
